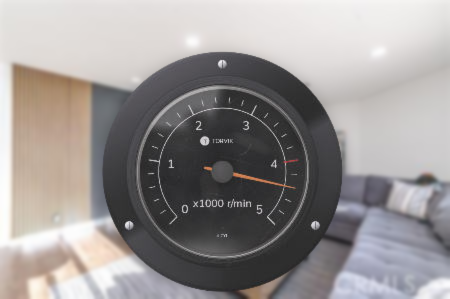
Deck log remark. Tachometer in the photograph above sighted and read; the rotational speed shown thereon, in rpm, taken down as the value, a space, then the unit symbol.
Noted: 4400 rpm
